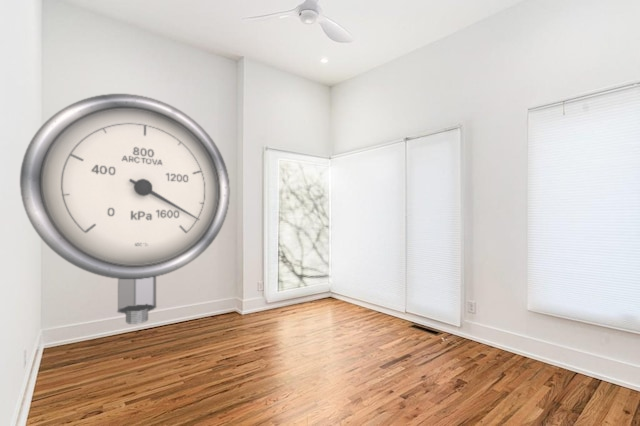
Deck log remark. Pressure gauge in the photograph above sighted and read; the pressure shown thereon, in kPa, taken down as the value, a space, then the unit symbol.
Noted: 1500 kPa
